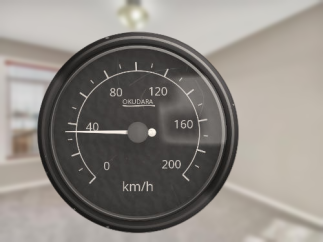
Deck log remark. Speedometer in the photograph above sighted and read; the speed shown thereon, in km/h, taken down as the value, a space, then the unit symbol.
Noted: 35 km/h
